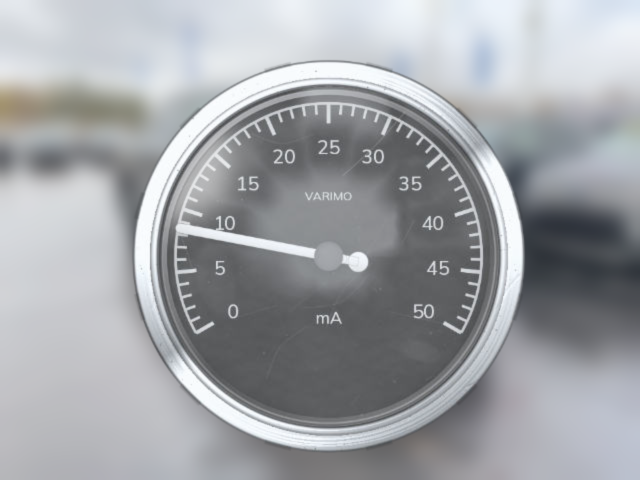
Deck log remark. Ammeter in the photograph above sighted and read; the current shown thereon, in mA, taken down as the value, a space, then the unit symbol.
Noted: 8.5 mA
